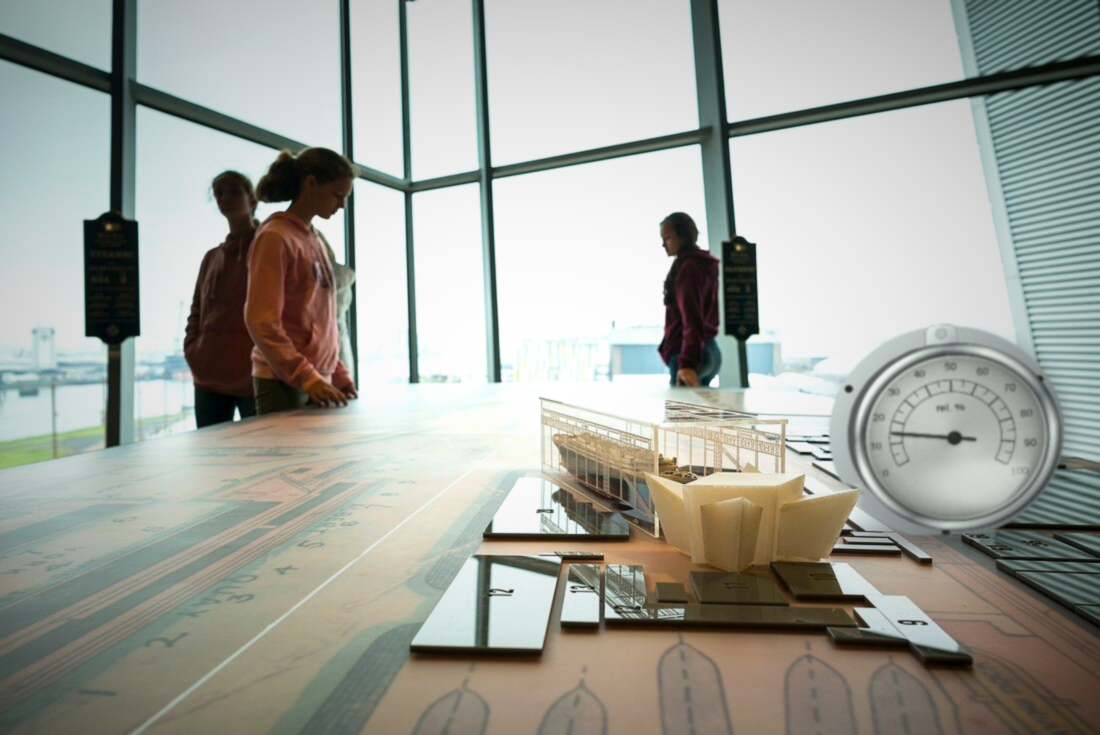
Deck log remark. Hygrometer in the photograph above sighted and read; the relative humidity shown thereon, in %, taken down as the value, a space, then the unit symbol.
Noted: 15 %
